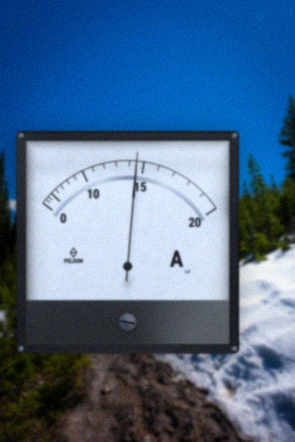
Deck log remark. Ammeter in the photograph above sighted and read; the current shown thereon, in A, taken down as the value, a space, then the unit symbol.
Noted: 14.5 A
